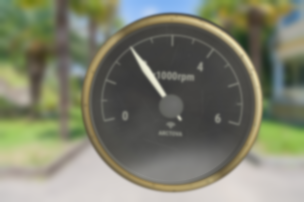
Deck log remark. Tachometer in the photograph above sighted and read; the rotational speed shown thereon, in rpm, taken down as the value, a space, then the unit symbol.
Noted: 2000 rpm
